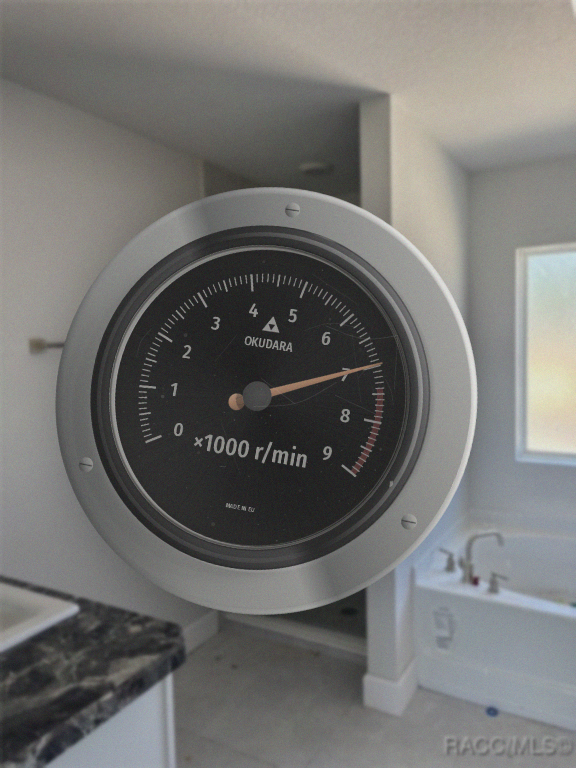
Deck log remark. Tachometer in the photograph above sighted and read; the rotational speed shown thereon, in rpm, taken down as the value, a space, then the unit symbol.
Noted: 7000 rpm
